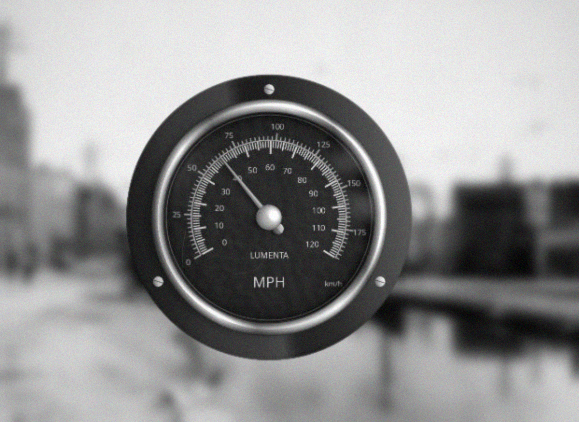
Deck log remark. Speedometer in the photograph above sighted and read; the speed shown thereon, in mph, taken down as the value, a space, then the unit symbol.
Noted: 40 mph
